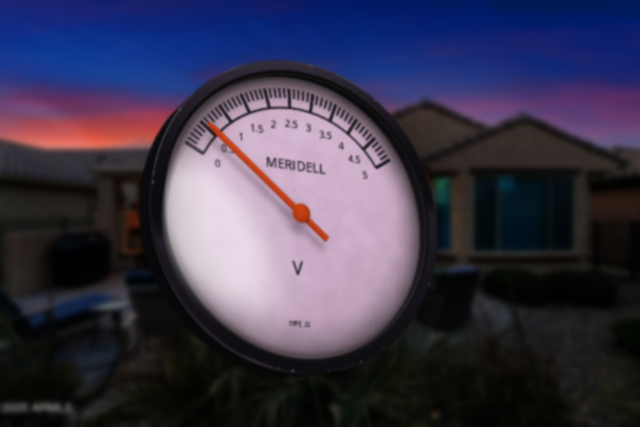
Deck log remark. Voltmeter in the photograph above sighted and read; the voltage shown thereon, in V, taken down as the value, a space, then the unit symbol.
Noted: 0.5 V
